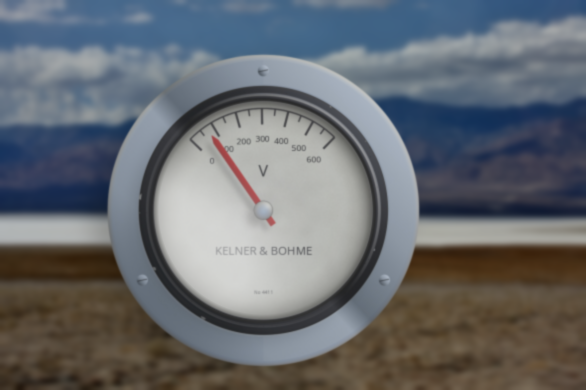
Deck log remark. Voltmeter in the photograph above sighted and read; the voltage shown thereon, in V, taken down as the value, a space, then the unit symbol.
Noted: 75 V
